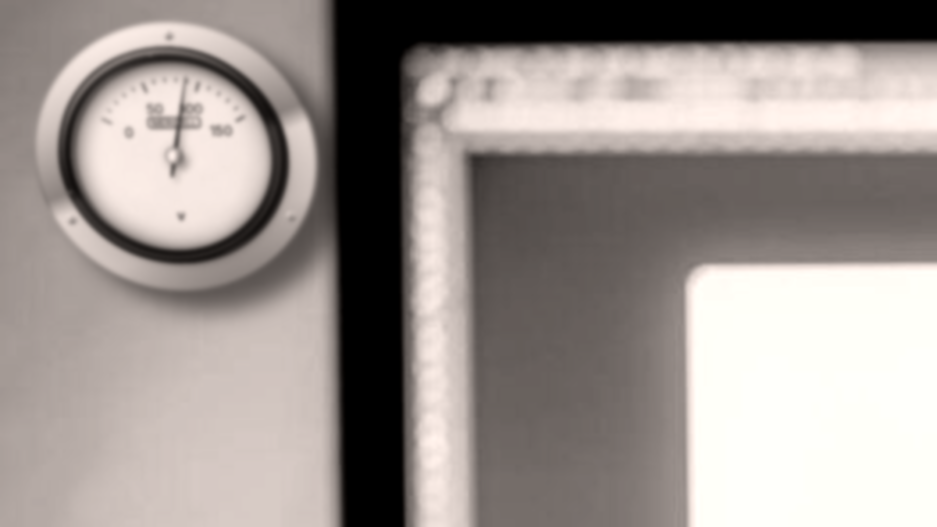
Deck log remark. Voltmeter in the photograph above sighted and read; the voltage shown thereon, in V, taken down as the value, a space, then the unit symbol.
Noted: 90 V
